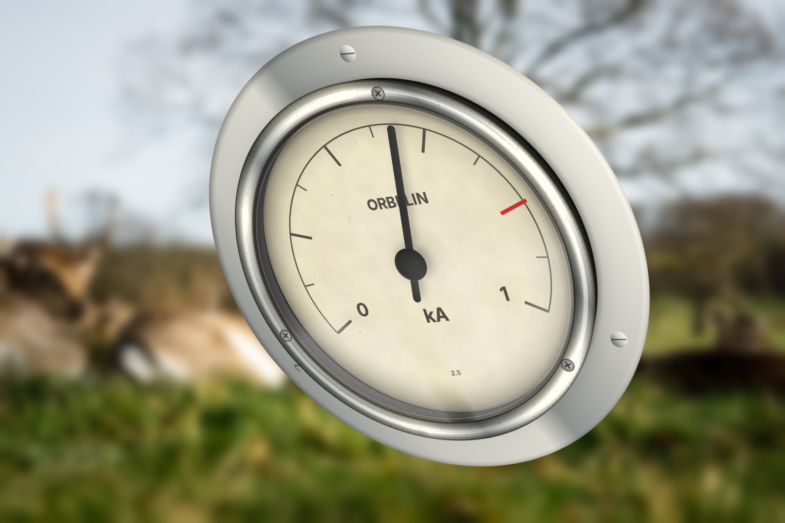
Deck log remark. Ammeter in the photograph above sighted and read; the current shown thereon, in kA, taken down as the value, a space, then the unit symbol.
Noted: 0.55 kA
